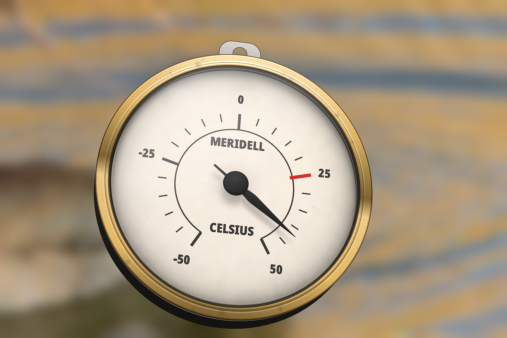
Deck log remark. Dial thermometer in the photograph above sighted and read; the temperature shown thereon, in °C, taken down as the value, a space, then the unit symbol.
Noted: 42.5 °C
